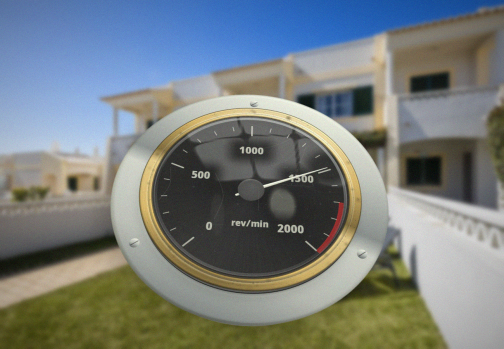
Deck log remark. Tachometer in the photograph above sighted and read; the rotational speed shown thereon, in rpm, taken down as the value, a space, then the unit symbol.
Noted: 1500 rpm
